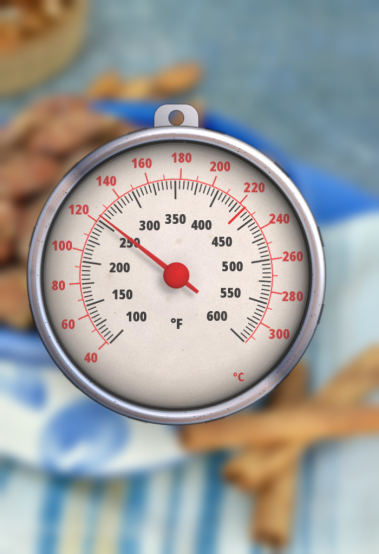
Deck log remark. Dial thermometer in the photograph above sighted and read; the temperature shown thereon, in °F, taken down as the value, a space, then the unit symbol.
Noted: 255 °F
